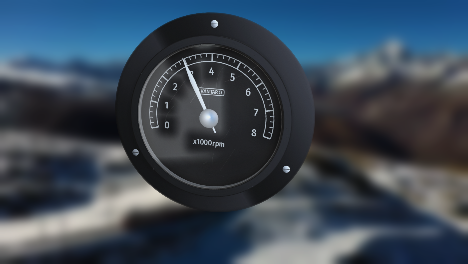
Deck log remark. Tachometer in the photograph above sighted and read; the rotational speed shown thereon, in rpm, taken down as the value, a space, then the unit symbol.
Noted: 3000 rpm
